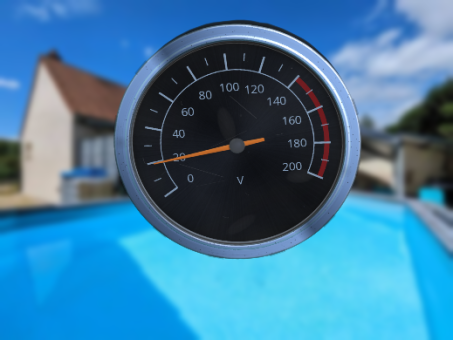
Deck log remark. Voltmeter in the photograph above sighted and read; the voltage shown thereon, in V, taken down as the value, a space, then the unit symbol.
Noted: 20 V
